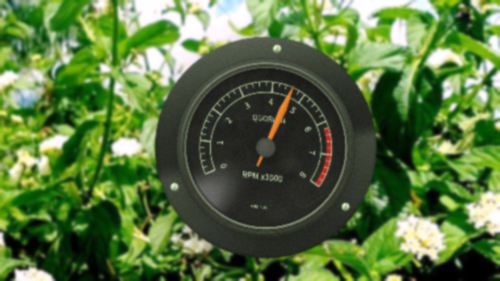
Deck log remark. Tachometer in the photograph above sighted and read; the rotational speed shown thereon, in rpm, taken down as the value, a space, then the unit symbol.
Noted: 4600 rpm
